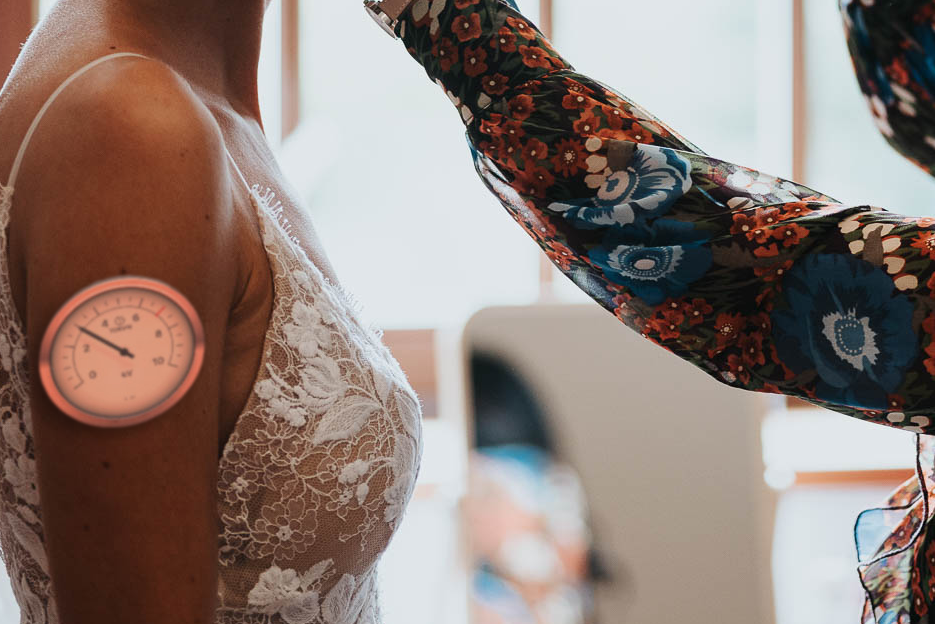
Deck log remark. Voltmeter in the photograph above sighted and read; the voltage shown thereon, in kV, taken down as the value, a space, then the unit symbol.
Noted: 3 kV
